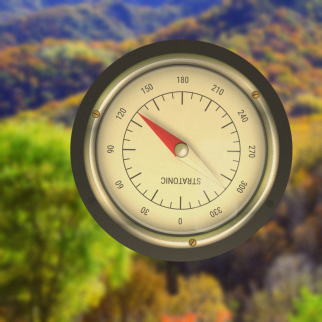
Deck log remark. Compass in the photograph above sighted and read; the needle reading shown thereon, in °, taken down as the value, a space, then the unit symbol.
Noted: 130 °
